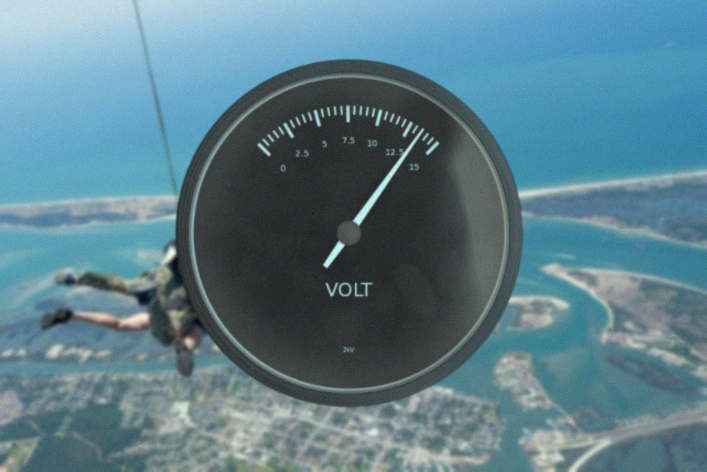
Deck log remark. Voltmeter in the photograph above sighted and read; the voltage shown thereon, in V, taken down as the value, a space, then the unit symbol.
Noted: 13.5 V
